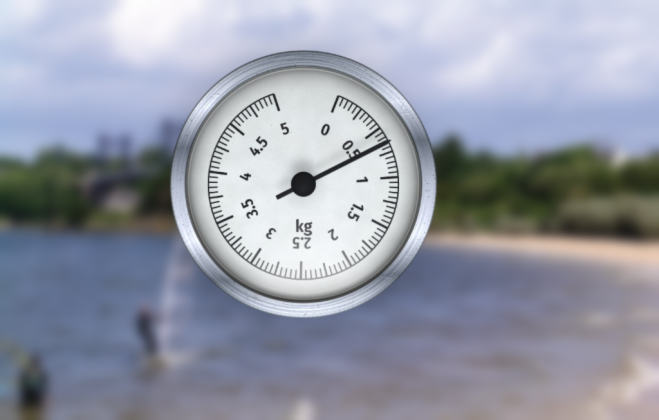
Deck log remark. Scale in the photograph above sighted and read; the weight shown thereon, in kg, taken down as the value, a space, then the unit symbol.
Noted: 0.65 kg
